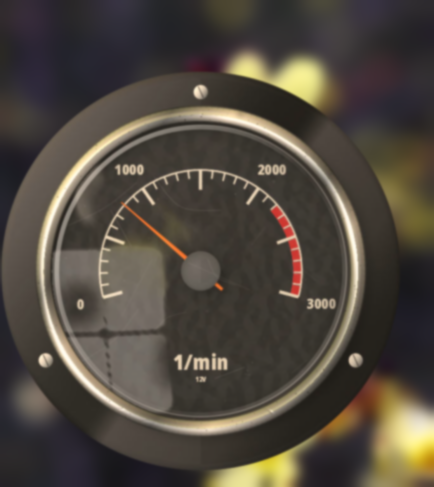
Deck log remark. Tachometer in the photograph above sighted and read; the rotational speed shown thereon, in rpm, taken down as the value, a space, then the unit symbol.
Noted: 800 rpm
